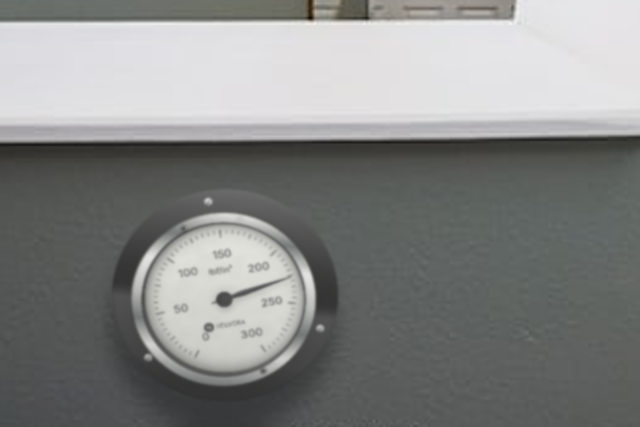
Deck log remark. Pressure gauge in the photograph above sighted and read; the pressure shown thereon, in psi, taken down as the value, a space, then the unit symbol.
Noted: 225 psi
